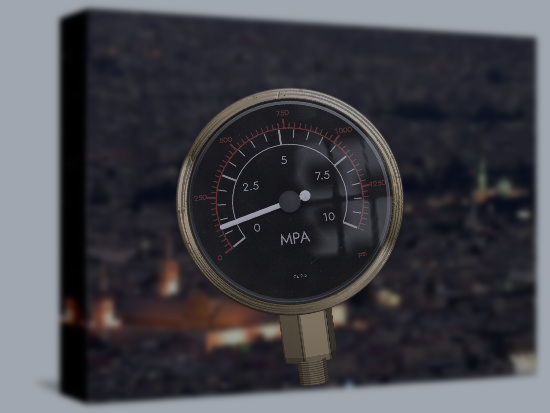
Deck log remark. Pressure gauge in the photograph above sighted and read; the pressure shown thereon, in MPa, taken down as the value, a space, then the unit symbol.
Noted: 0.75 MPa
